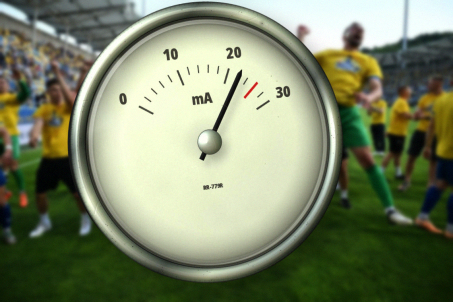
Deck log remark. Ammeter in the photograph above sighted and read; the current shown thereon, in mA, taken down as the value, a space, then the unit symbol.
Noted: 22 mA
